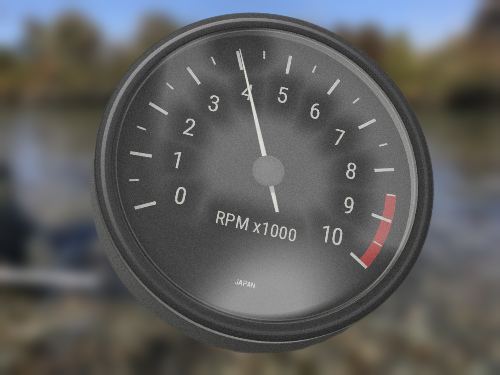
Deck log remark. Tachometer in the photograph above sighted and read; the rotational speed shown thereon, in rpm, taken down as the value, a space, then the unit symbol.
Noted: 4000 rpm
